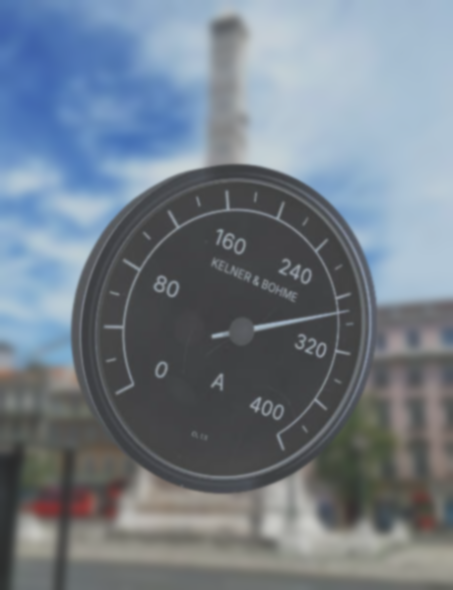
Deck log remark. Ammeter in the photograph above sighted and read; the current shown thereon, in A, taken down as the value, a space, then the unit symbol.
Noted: 290 A
